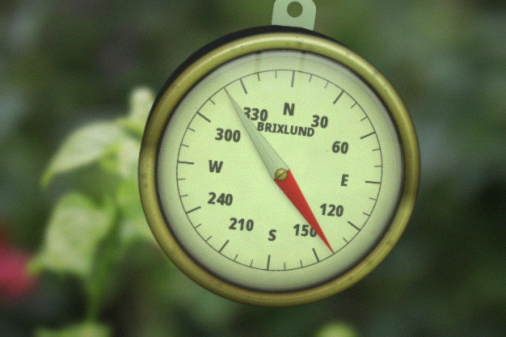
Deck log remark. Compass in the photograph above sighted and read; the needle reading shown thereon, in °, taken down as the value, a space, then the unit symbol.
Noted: 140 °
